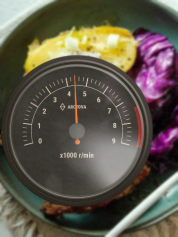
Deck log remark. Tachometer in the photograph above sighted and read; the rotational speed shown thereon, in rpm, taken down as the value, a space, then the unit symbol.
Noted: 4400 rpm
